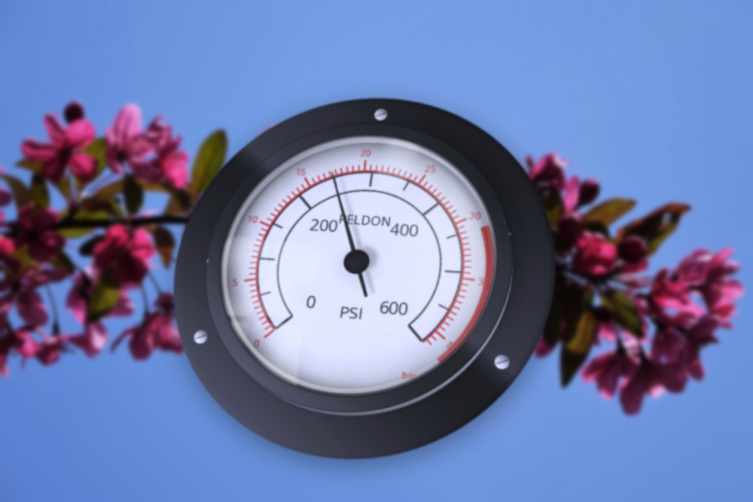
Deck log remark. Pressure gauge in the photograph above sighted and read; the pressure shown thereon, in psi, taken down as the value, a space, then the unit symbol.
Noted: 250 psi
